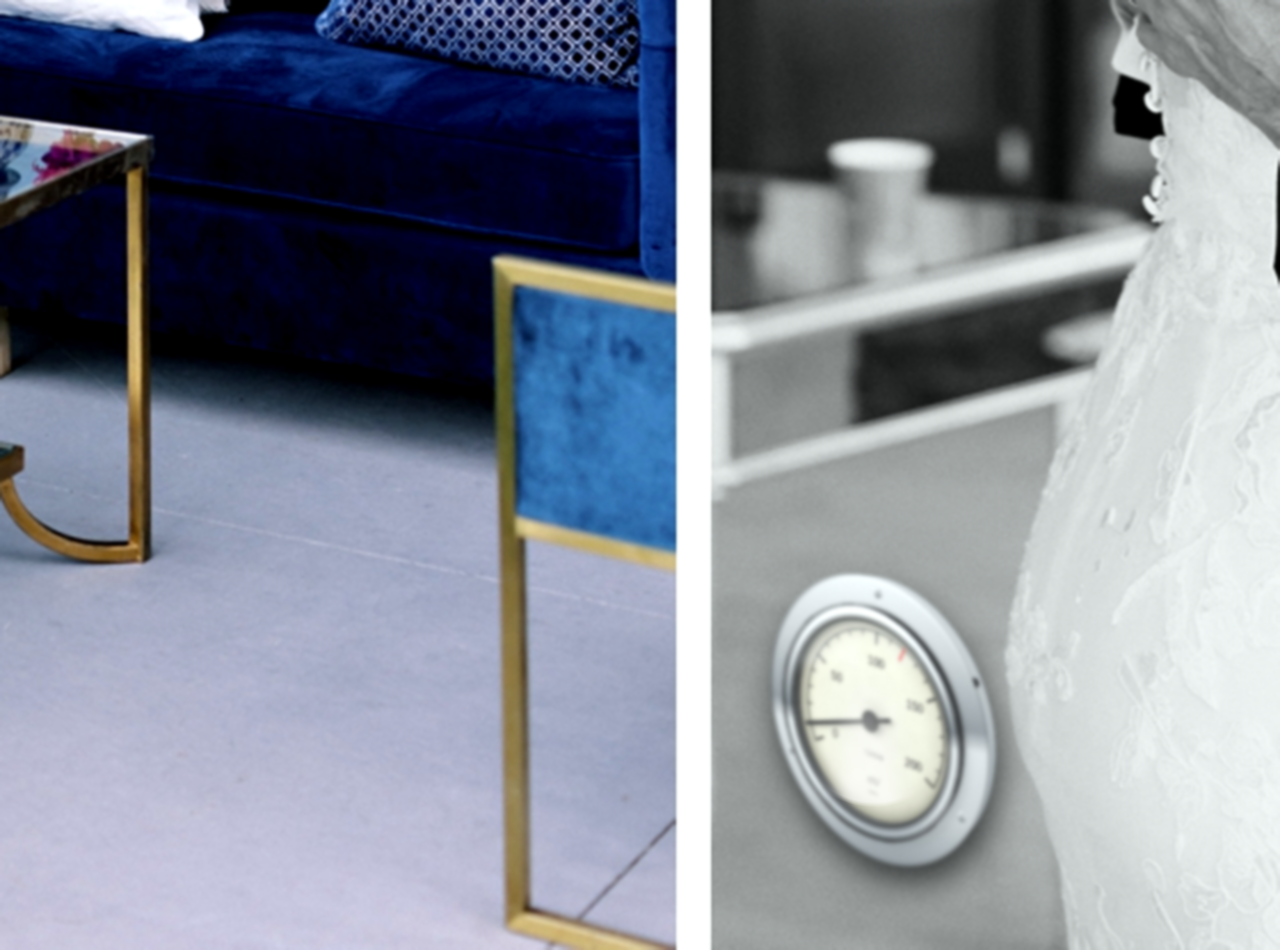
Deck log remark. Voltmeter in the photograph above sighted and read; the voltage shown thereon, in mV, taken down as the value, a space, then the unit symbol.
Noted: 10 mV
